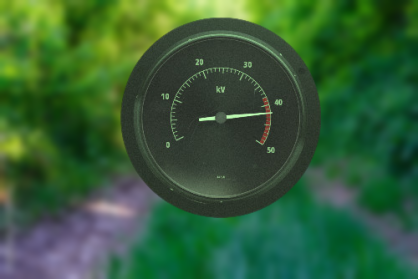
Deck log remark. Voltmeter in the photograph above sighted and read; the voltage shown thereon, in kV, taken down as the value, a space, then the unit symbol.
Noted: 42 kV
